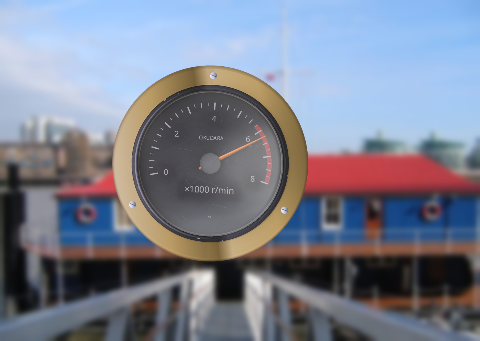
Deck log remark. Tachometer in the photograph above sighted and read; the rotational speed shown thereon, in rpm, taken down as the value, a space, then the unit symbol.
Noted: 6250 rpm
